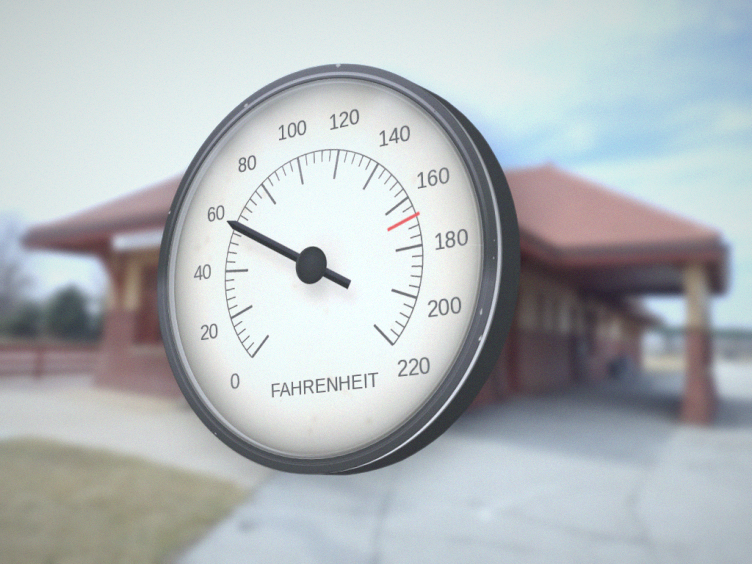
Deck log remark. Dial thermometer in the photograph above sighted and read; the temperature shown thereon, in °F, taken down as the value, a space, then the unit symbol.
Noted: 60 °F
